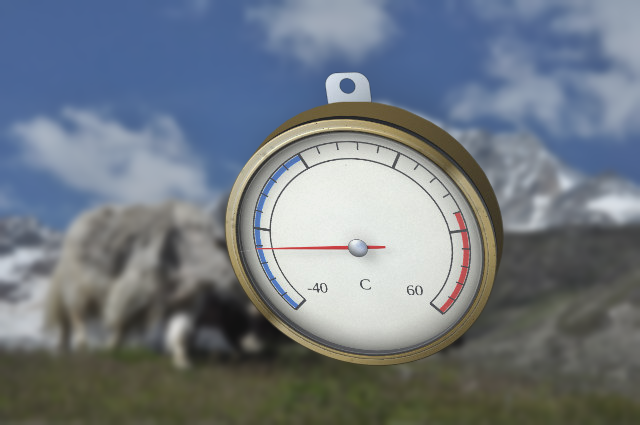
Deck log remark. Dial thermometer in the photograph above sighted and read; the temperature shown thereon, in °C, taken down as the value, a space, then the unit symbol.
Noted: -24 °C
